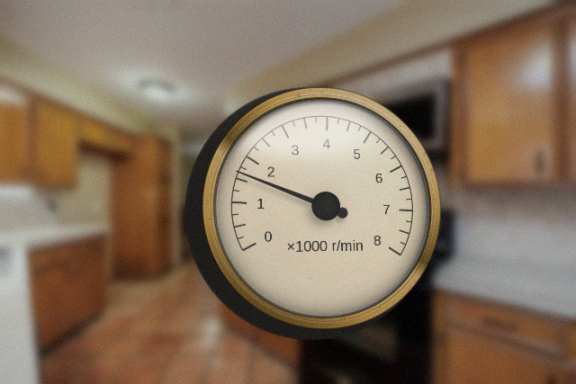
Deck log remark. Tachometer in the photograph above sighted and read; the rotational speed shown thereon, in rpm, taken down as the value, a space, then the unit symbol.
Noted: 1625 rpm
